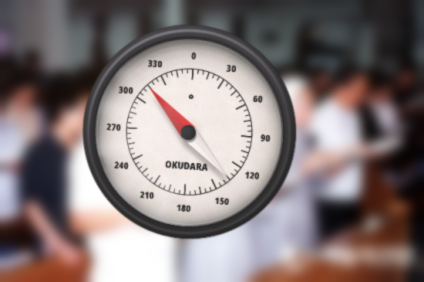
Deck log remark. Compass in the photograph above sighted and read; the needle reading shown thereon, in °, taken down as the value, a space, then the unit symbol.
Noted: 315 °
